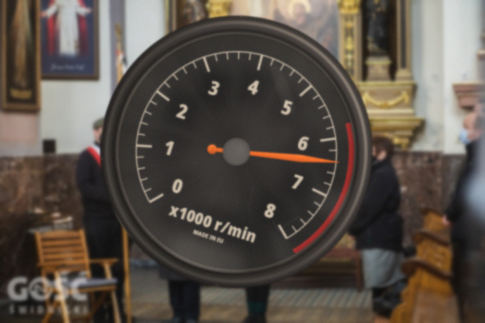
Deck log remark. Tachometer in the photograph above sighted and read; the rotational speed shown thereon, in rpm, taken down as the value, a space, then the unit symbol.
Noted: 6400 rpm
